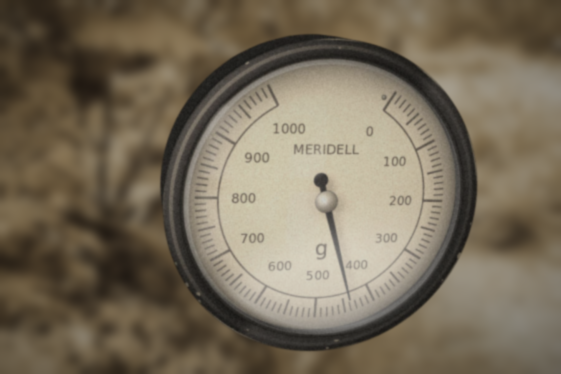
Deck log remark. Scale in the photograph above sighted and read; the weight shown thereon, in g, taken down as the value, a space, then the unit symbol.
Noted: 440 g
